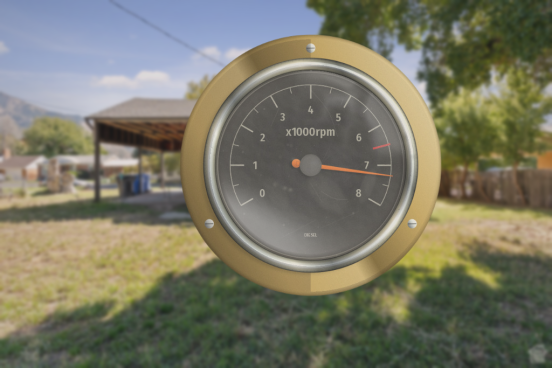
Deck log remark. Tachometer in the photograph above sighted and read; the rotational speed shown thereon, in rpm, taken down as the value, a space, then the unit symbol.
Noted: 7250 rpm
